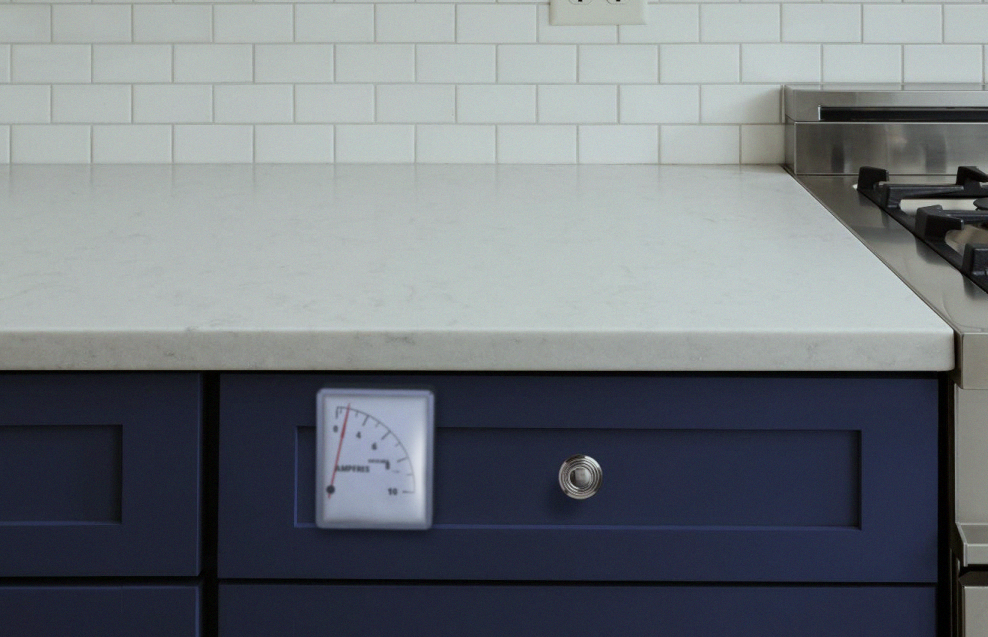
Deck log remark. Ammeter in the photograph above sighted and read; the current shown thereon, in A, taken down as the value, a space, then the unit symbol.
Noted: 2 A
